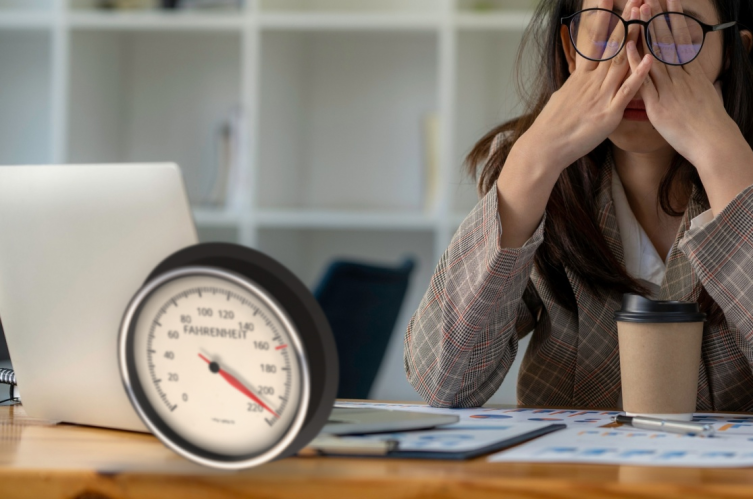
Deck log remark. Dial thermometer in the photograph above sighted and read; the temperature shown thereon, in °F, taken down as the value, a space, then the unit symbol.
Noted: 210 °F
